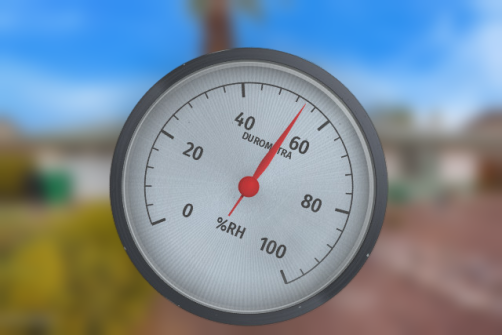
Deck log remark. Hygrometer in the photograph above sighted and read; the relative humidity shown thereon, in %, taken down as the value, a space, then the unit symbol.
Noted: 54 %
